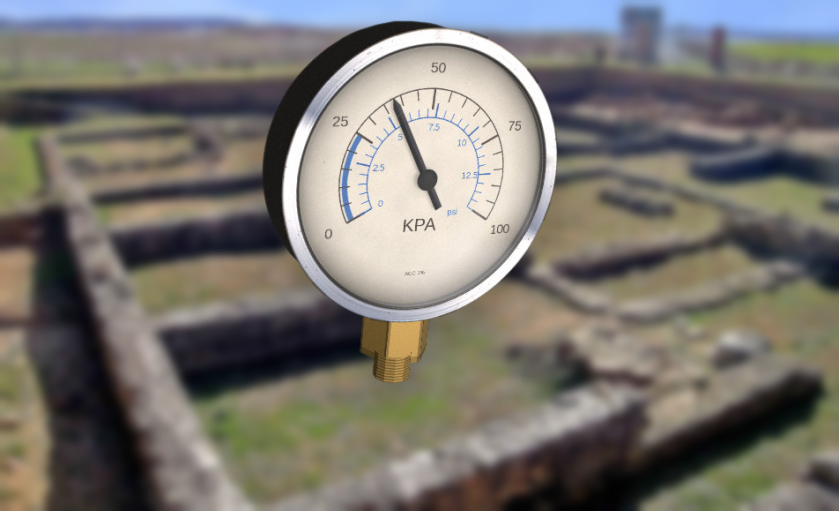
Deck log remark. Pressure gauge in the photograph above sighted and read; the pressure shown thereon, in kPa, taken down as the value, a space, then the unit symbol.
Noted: 37.5 kPa
